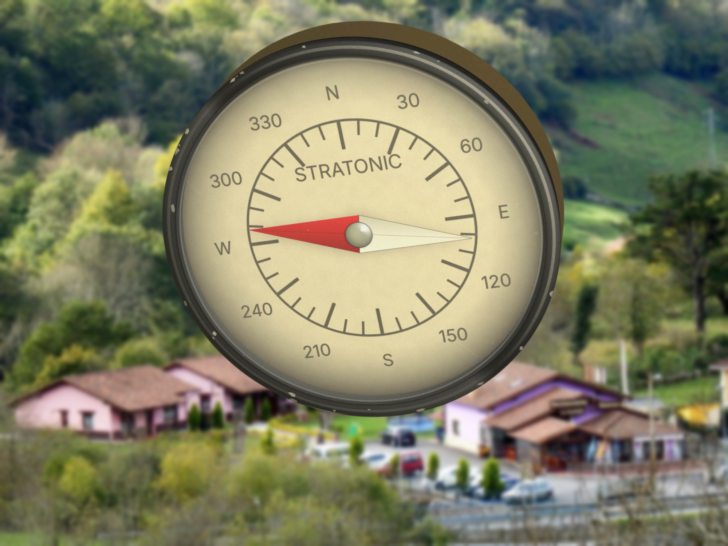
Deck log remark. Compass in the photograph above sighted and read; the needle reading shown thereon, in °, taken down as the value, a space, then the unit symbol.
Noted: 280 °
